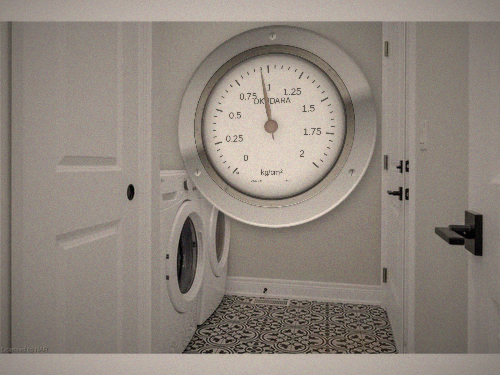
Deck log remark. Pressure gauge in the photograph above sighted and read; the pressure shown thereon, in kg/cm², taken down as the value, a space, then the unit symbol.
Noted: 0.95 kg/cm²
